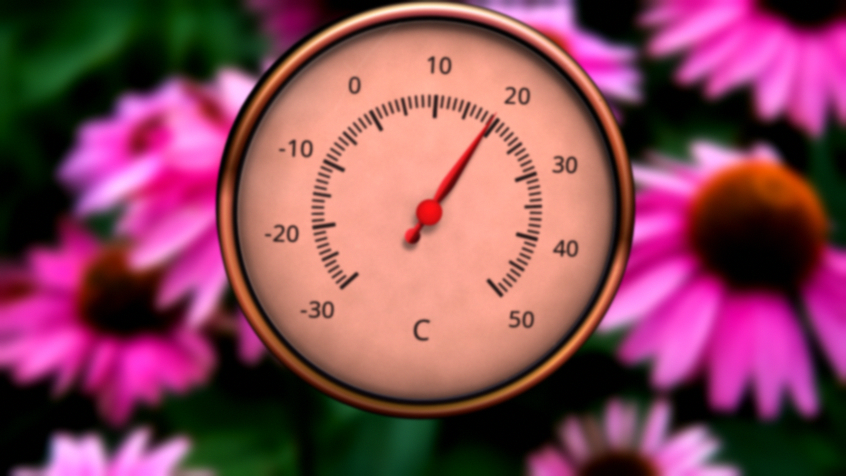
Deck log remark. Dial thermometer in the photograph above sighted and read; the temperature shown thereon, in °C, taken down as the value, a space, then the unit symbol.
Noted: 19 °C
